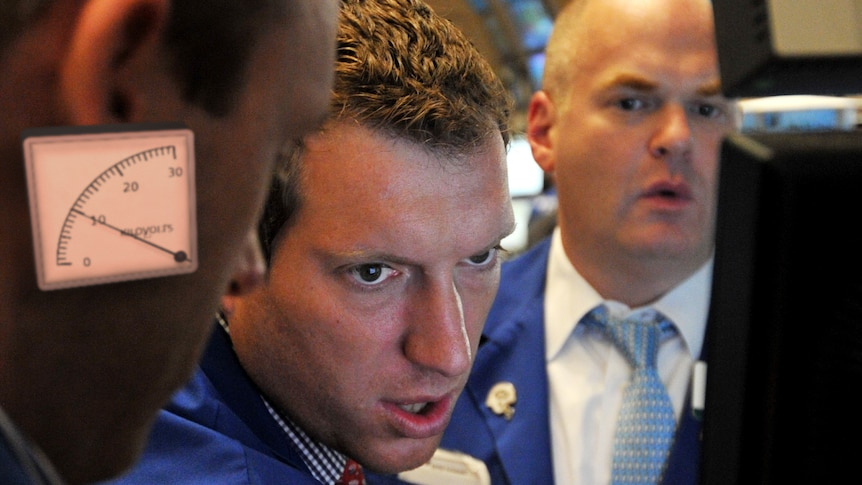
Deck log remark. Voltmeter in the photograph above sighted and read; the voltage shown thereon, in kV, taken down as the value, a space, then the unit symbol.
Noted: 10 kV
